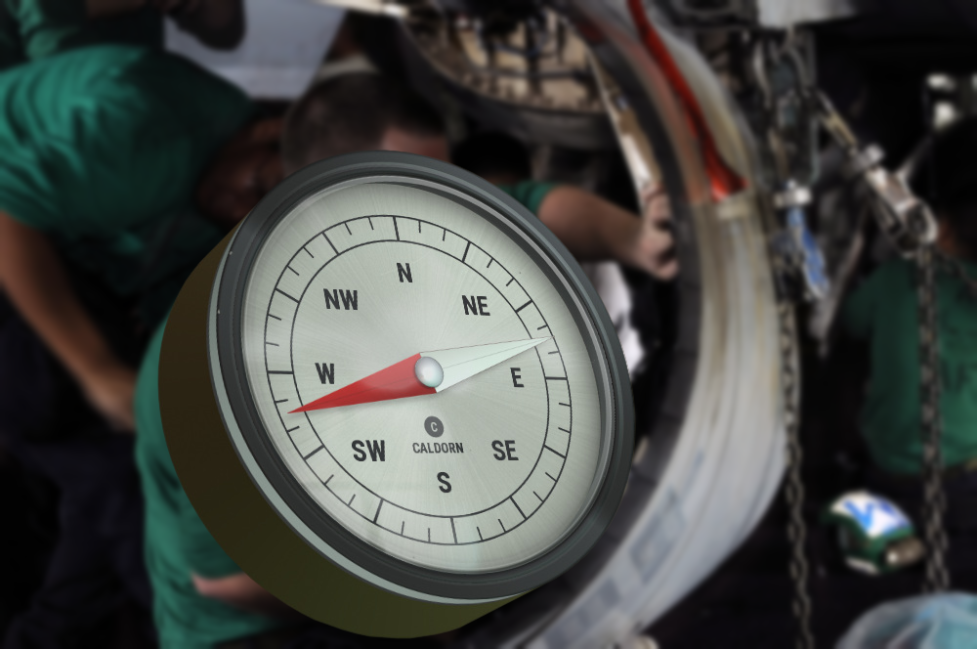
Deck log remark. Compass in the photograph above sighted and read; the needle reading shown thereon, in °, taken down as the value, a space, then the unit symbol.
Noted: 255 °
